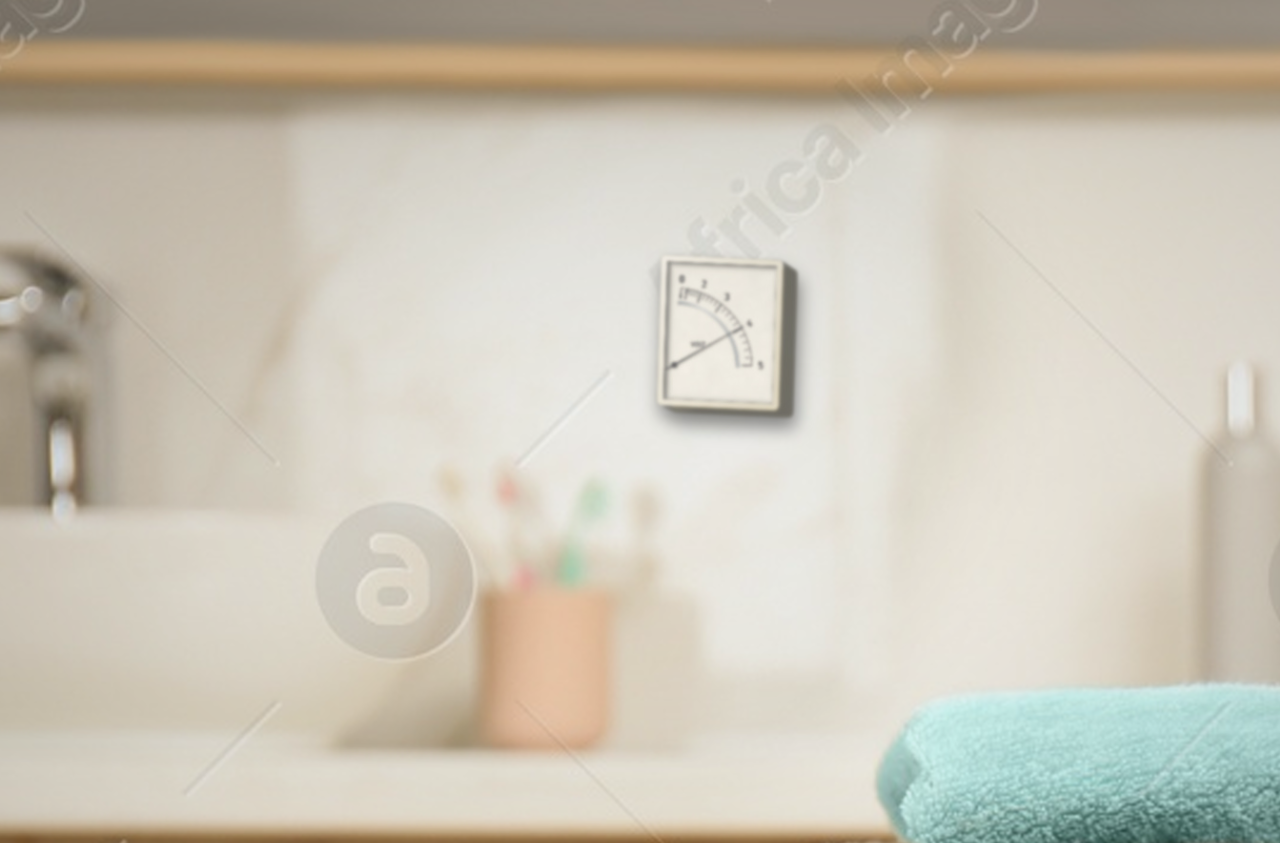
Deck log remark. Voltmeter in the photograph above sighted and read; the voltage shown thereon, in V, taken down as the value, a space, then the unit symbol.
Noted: 4 V
